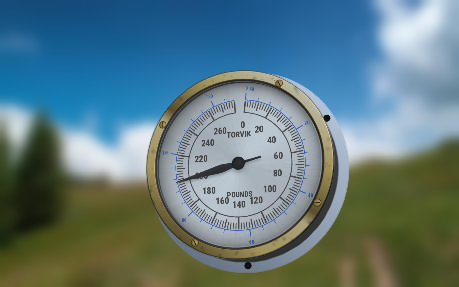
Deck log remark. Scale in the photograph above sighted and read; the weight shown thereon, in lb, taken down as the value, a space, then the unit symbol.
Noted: 200 lb
